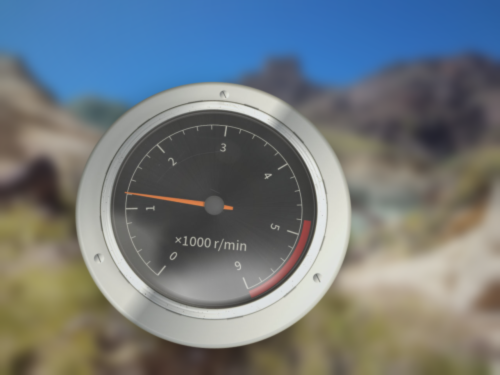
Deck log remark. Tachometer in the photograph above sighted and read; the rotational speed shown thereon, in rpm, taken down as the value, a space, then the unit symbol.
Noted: 1200 rpm
